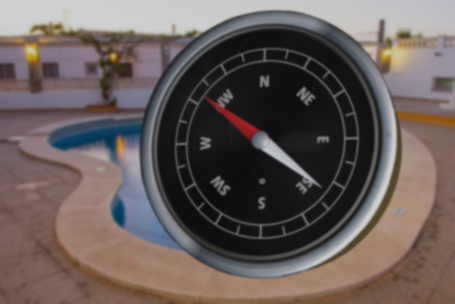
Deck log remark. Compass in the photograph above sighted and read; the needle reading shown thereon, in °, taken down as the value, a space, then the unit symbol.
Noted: 307.5 °
